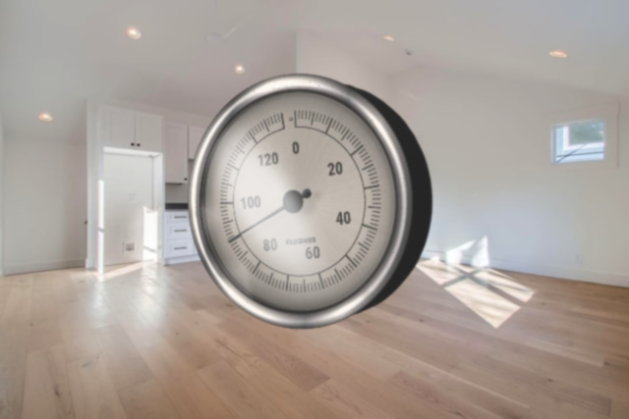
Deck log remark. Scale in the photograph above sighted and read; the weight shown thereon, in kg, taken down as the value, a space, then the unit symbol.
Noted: 90 kg
